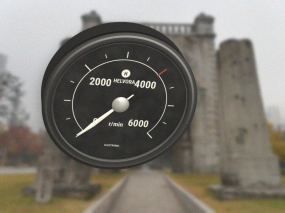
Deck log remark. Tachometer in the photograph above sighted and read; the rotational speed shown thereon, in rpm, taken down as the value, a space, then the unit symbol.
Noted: 0 rpm
